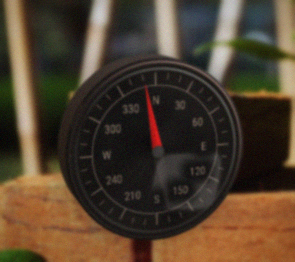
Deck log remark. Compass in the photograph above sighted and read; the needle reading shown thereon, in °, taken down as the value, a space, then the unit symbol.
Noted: 350 °
